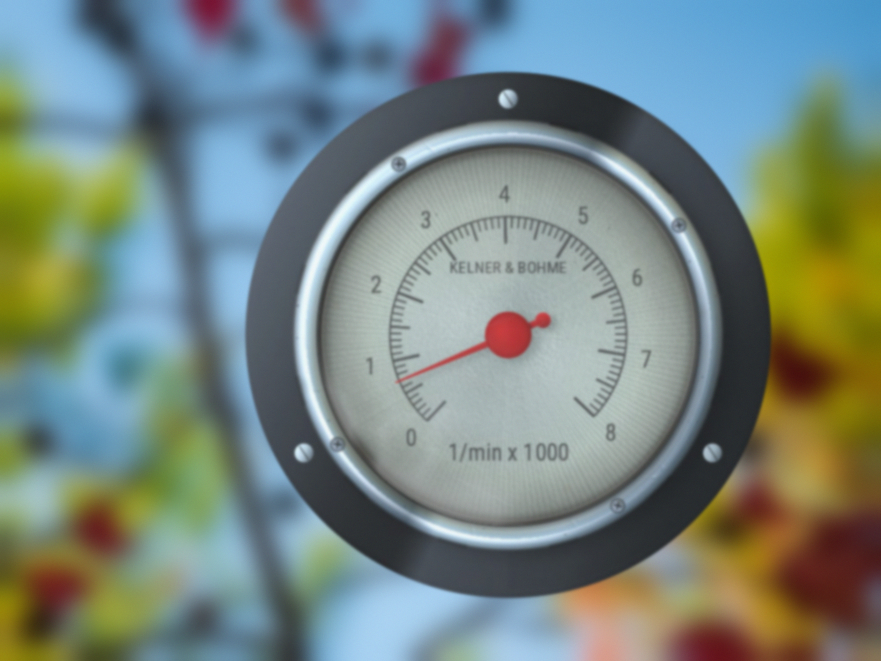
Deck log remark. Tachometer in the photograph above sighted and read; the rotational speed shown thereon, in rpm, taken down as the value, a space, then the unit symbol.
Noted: 700 rpm
